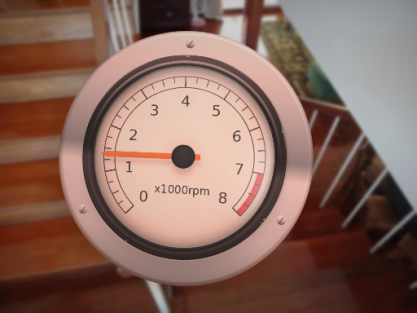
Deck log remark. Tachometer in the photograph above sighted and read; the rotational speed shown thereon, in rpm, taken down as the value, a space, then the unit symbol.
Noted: 1375 rpm
